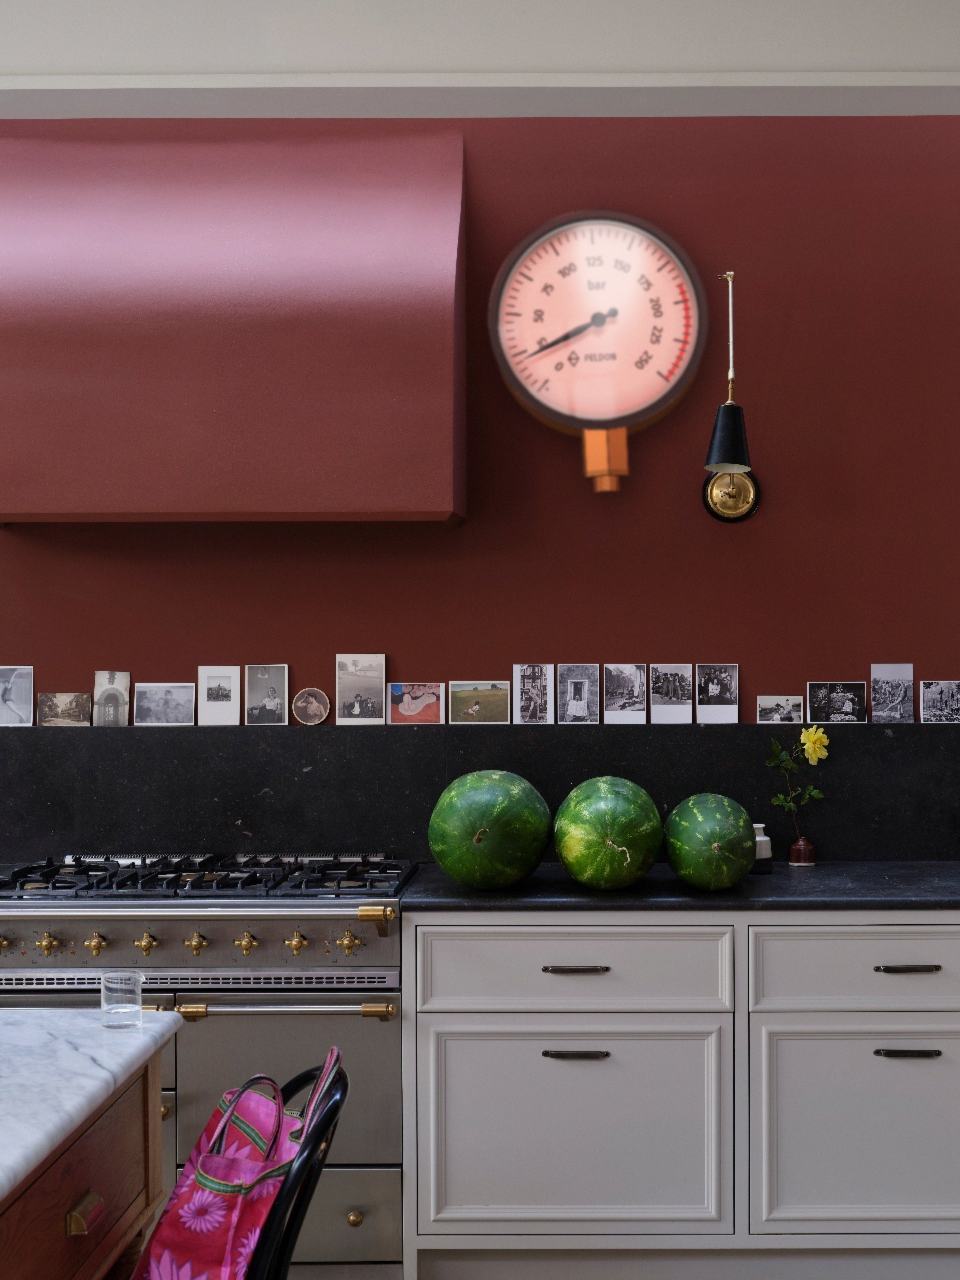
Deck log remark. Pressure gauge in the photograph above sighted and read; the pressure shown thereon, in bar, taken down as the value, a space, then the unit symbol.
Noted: 20 bar
